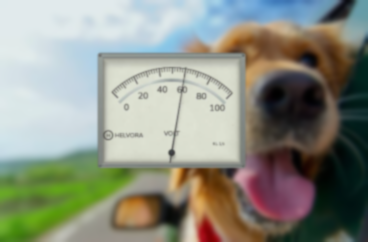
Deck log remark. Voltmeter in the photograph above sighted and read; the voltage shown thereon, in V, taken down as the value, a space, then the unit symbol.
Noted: 60 V
